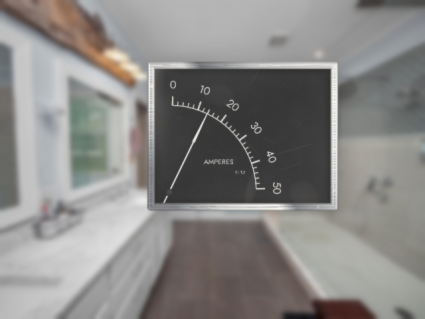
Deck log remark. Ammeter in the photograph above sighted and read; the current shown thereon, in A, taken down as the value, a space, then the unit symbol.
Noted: 14 A
